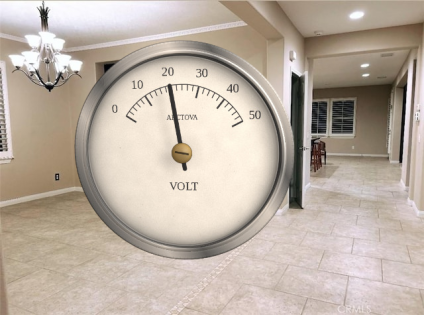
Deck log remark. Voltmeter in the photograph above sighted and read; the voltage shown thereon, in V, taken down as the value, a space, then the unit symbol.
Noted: 20 V
